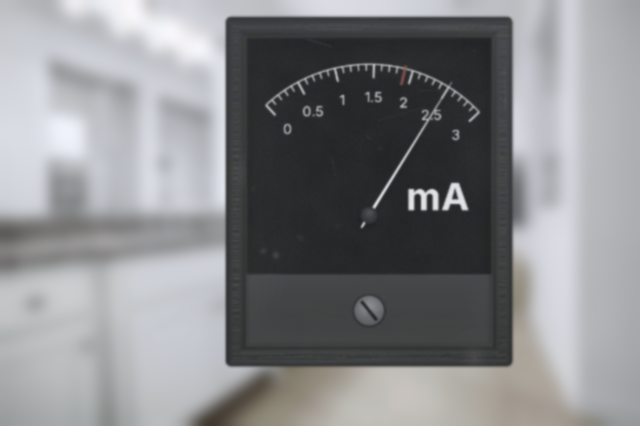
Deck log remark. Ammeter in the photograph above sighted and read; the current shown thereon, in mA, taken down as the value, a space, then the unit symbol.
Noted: 2.5 mA
